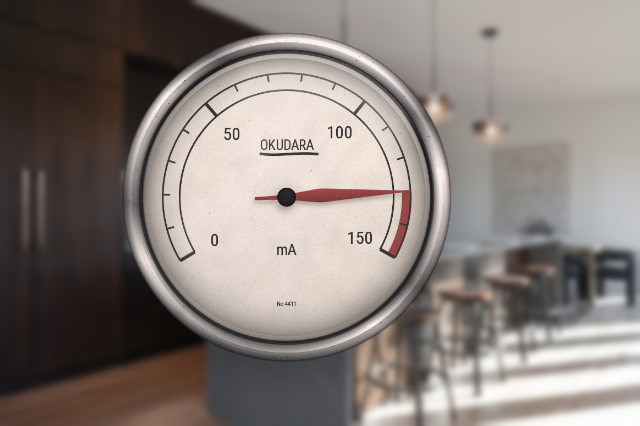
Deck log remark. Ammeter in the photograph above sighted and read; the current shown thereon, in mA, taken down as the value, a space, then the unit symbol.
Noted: 130 mA
